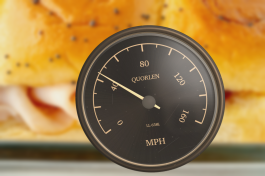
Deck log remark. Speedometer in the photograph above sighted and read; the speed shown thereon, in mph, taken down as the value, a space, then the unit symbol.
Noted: 45 mph
